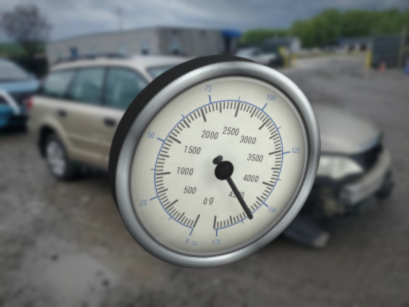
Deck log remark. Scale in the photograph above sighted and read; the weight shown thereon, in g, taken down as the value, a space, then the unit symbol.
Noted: 4500 g
